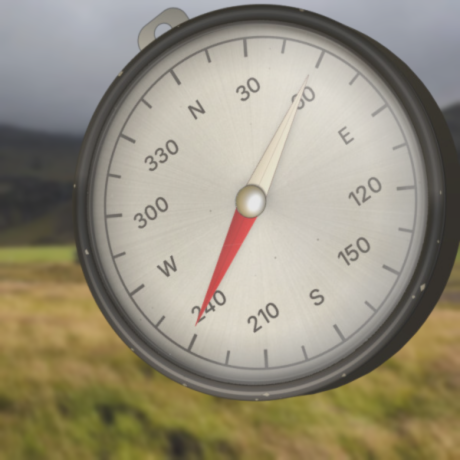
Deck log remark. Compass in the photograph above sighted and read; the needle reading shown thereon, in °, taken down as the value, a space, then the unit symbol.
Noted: 240 °
